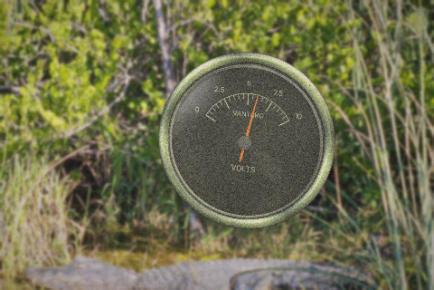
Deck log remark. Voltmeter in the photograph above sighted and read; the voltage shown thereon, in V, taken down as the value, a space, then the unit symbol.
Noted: 6 V
